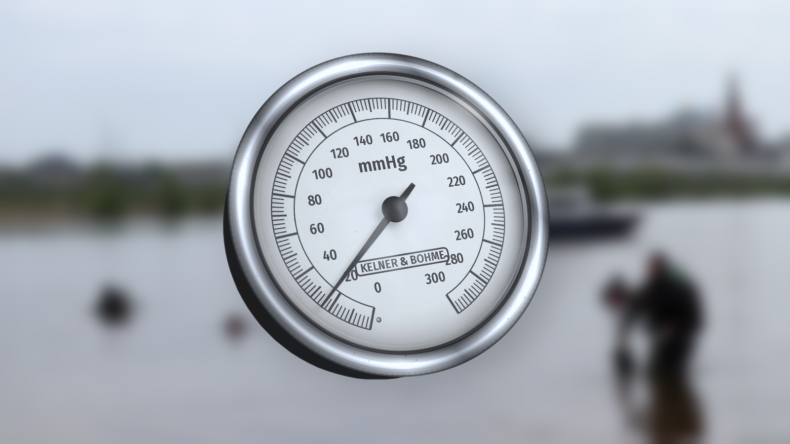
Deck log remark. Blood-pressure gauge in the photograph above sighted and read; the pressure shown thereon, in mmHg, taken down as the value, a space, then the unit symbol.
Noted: 24 mmHg
